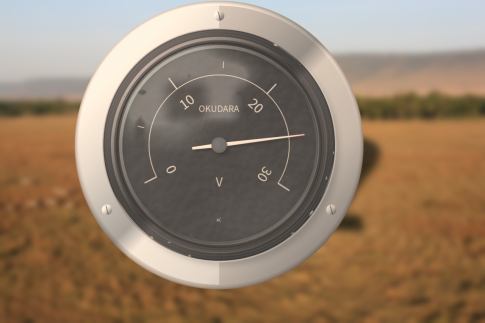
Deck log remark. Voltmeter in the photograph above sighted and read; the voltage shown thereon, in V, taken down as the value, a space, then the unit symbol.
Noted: 25 V
